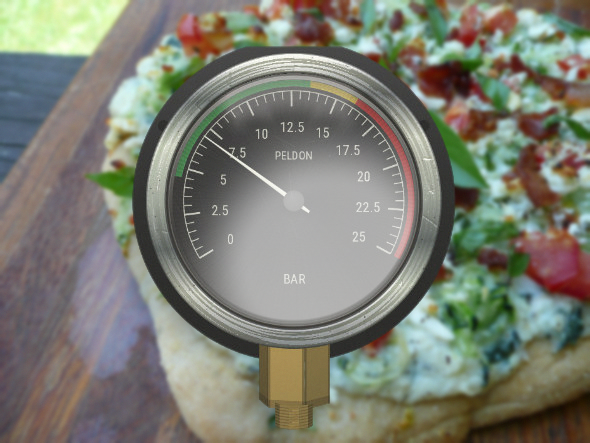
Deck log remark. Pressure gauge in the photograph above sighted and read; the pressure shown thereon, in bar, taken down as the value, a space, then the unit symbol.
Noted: 7 bar
